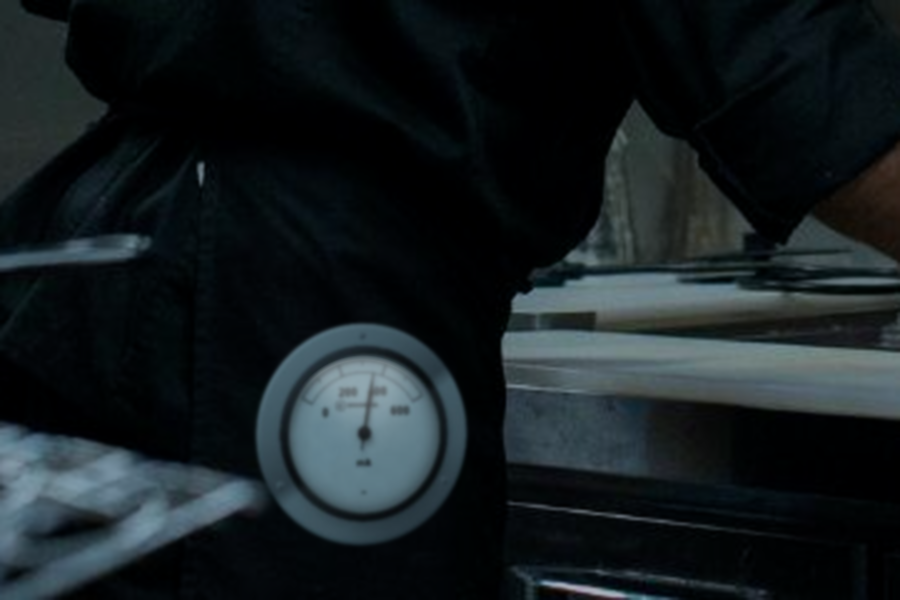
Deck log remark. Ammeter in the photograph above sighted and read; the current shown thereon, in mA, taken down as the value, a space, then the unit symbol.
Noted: 350 mA
